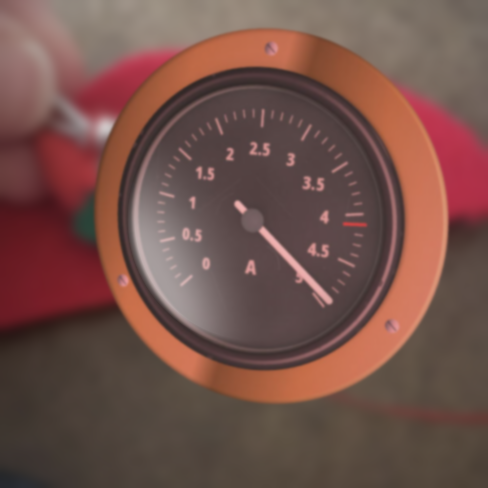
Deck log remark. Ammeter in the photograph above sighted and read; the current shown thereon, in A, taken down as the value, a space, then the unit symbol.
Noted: 4.9 A
